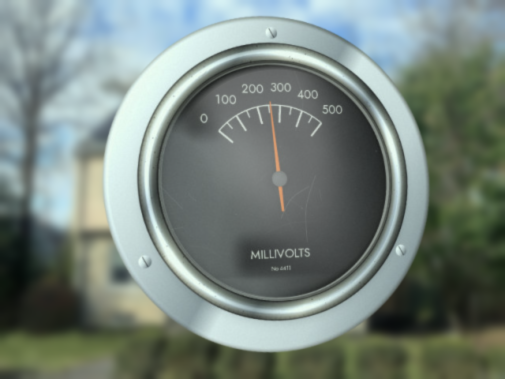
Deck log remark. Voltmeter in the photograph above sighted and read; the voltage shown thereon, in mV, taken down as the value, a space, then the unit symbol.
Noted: 250 mV
